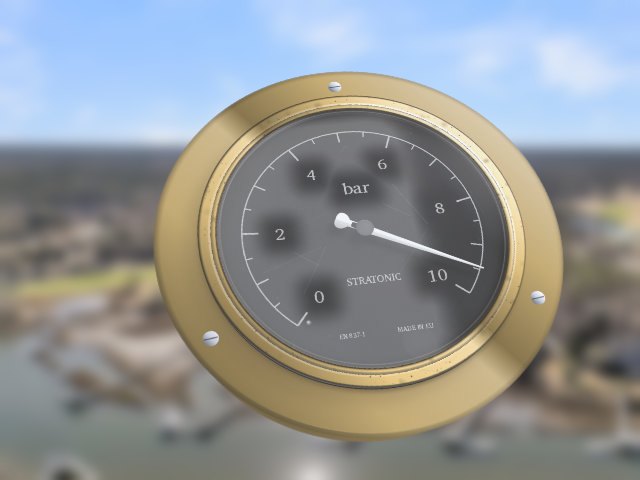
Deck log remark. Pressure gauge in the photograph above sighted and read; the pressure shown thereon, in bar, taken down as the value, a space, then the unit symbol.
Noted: 9.5 bar
